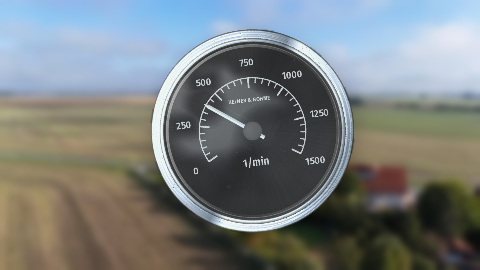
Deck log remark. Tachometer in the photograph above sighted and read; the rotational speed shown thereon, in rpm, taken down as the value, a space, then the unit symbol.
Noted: 400 rpm
